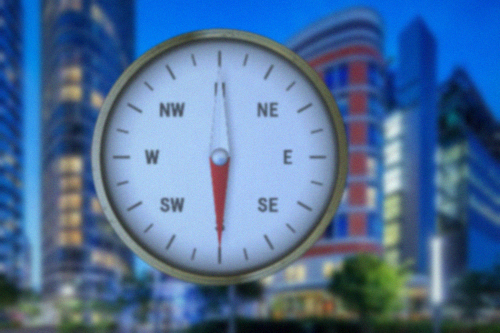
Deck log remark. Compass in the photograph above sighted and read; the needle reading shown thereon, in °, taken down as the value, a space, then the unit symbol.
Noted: 180 °
